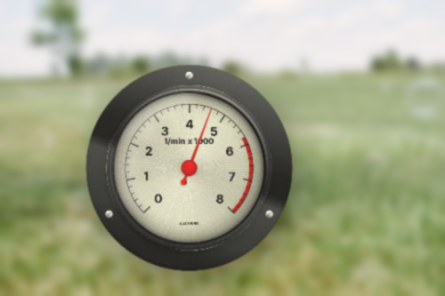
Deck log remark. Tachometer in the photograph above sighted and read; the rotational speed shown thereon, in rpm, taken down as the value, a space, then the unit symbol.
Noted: 4600 rpm
